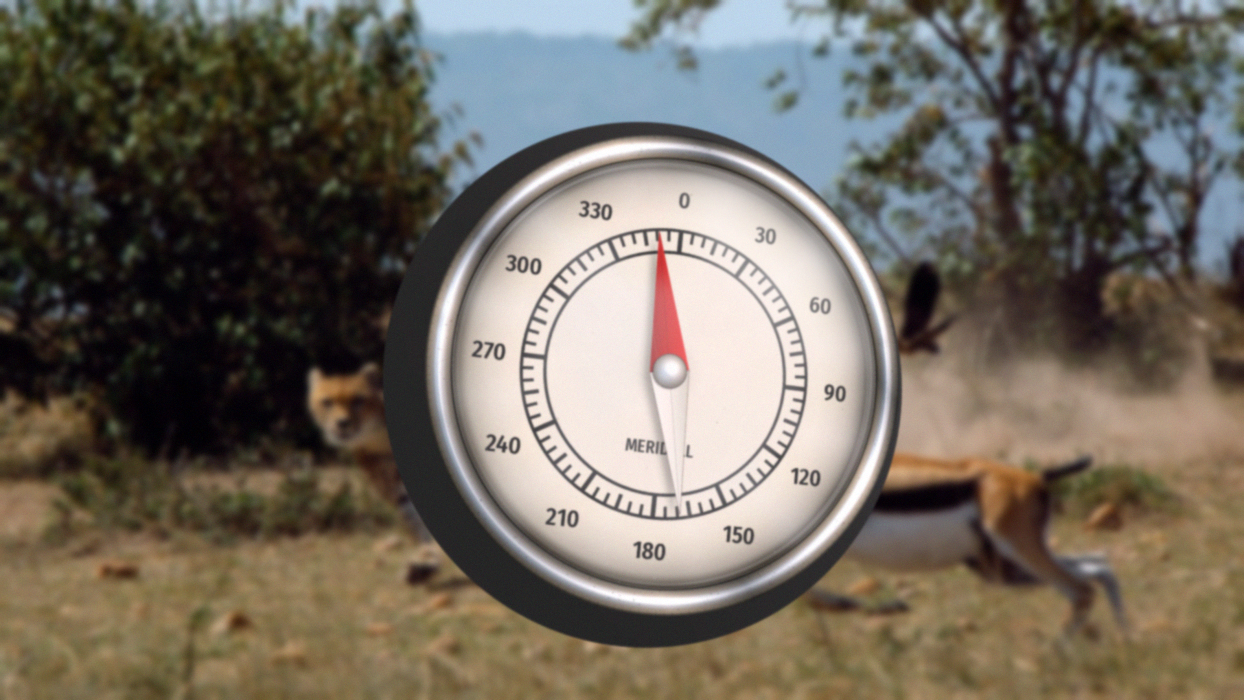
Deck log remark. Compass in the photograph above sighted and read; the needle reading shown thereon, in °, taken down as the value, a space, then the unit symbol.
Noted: 350 °
